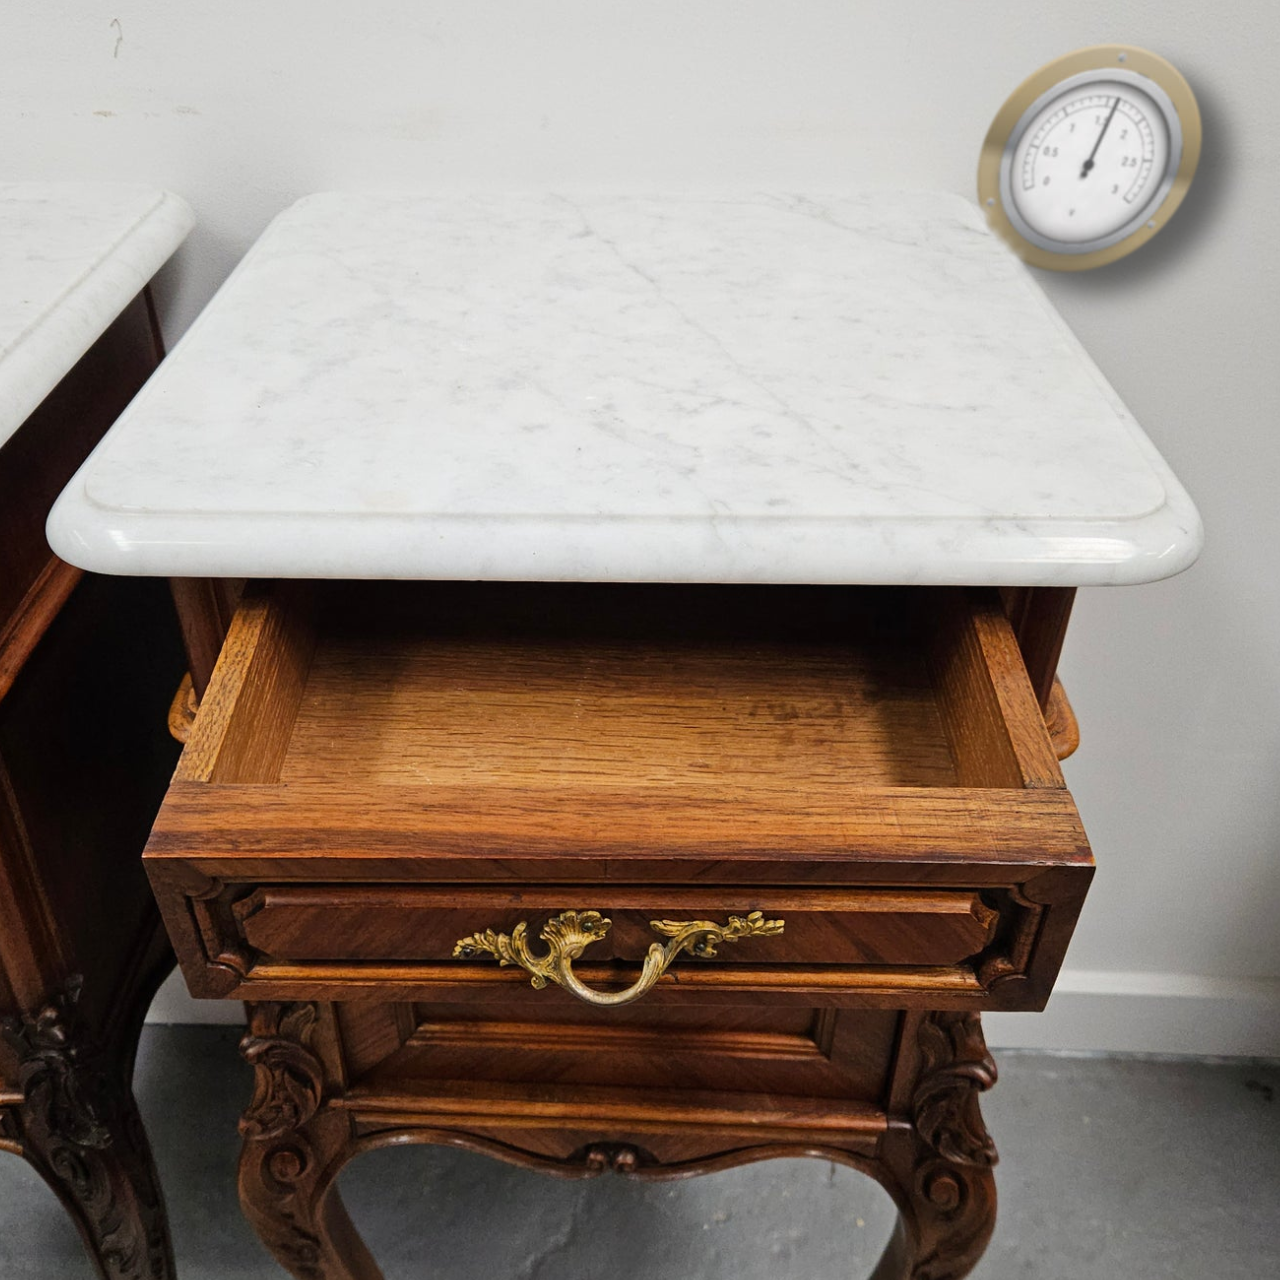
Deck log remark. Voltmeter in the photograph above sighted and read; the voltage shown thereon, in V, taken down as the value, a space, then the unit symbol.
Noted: 1.6 V
